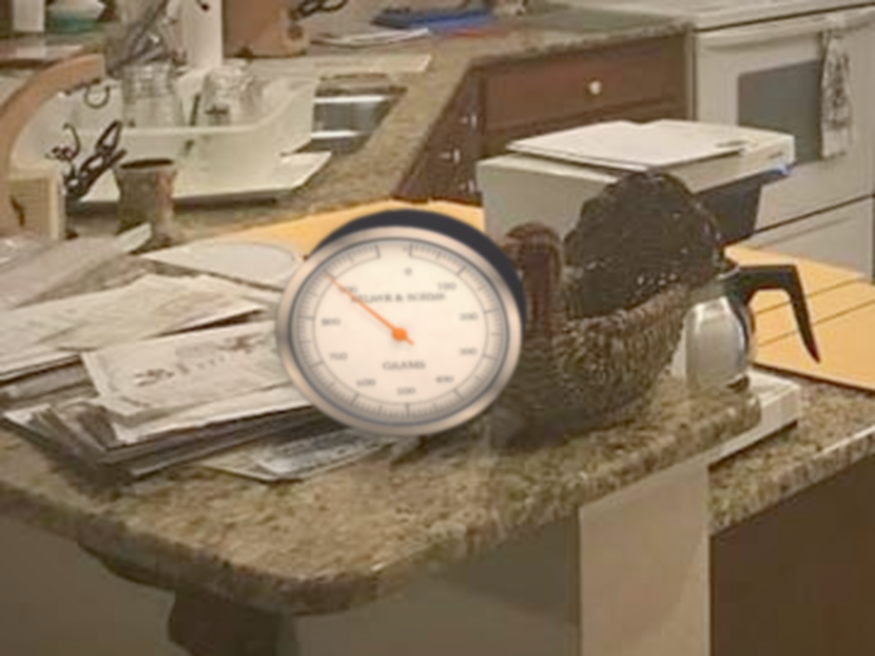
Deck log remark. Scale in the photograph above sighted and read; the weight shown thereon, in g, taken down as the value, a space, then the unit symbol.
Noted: 900 g
